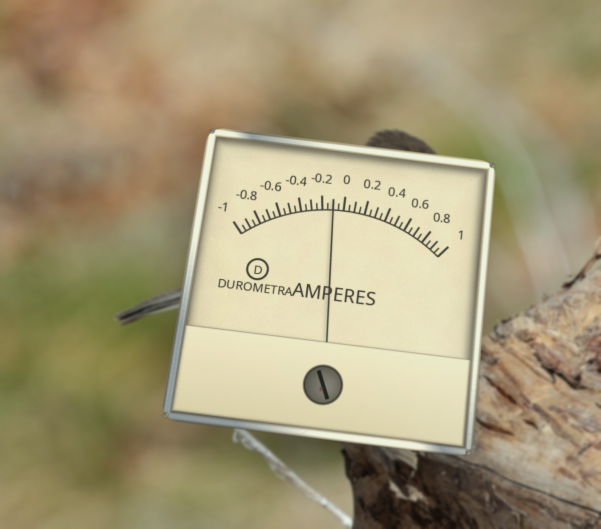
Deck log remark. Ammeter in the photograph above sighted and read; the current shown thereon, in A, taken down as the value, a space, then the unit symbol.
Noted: -0.1 A
